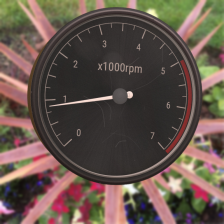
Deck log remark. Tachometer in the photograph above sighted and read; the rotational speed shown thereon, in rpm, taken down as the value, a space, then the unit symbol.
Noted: 875 rpm
